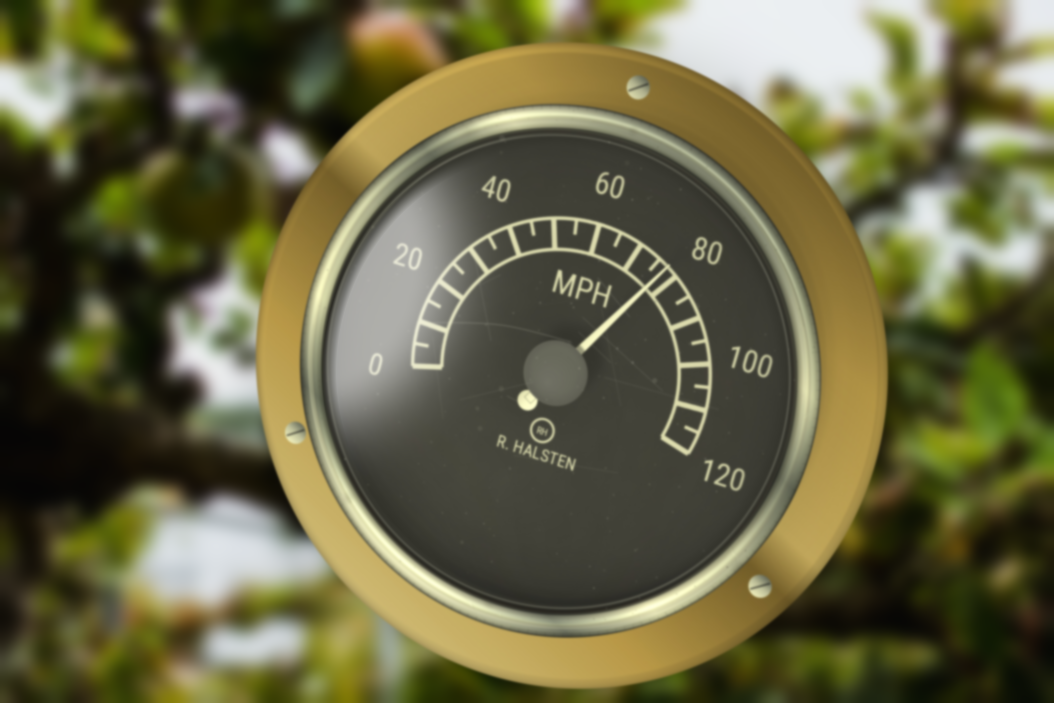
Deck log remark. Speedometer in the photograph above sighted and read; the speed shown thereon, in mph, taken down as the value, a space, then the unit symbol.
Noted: 77.5 mph
